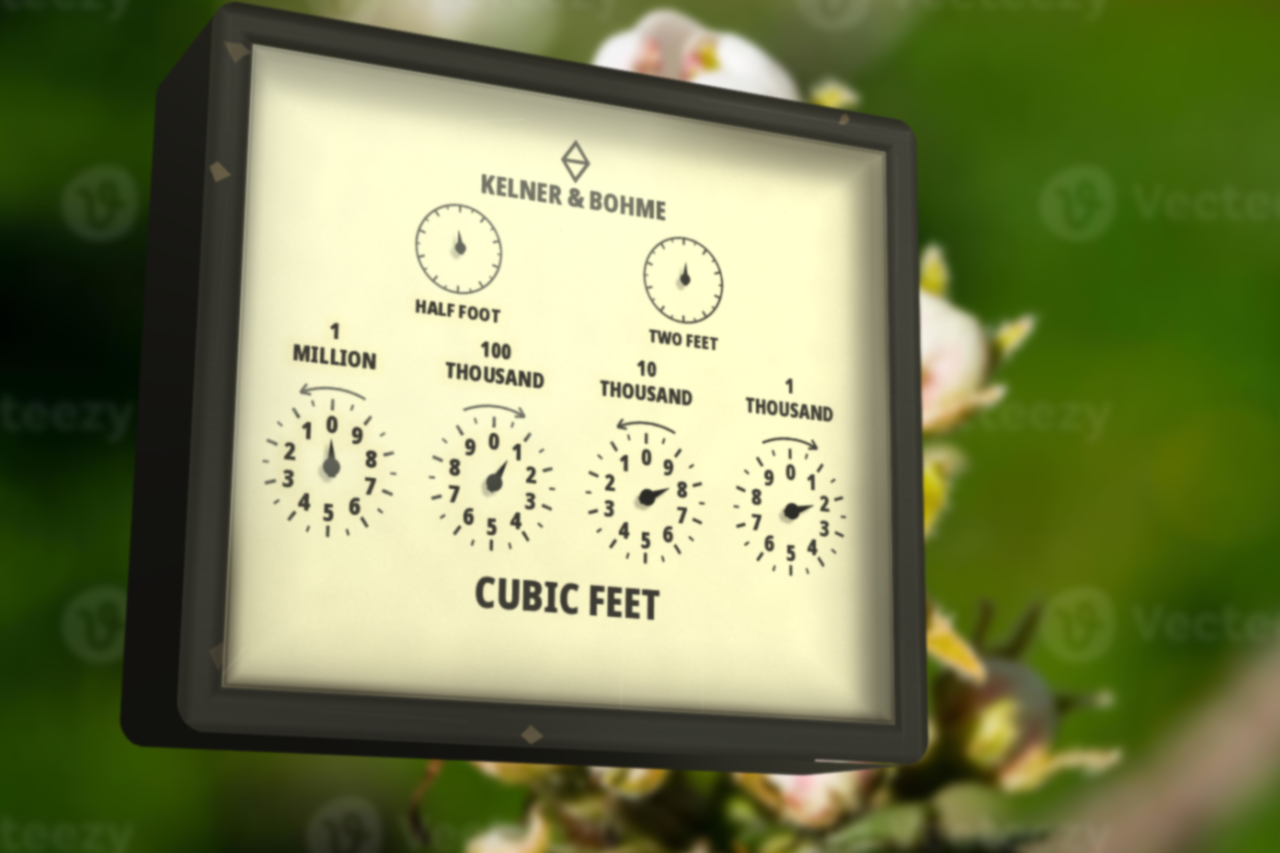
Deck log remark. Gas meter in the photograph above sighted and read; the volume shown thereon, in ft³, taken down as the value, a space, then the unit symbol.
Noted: 8200 ft³
